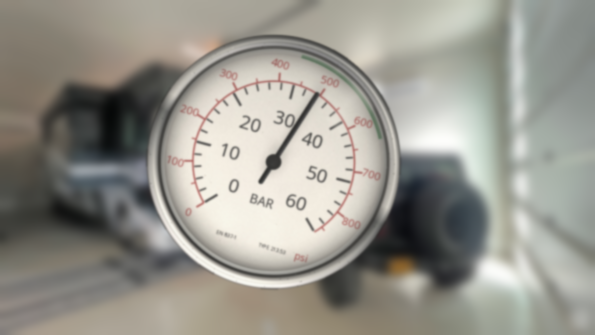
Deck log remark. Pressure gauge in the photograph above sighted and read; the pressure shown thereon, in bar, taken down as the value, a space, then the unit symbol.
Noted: 34 bar
